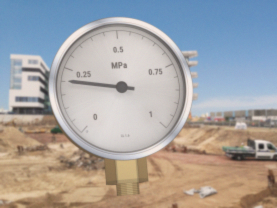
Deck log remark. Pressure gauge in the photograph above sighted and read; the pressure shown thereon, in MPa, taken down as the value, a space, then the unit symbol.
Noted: 0.2 MPa
